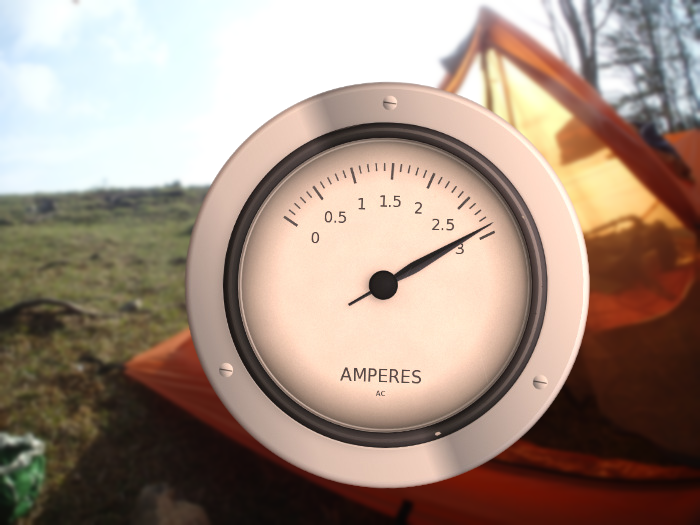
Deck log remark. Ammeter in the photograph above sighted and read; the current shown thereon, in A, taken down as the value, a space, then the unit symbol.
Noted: 2.9 A
